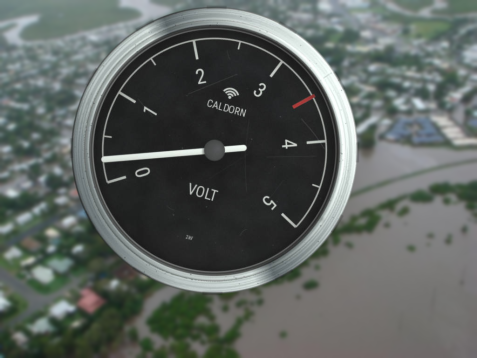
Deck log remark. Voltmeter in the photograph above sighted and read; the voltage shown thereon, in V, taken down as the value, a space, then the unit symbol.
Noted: 0.25 V
